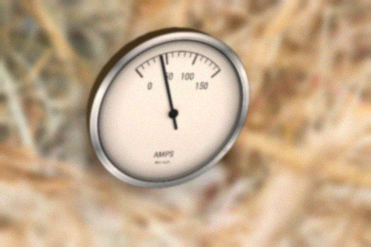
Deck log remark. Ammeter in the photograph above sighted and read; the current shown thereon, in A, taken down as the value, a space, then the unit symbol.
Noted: 40 A
